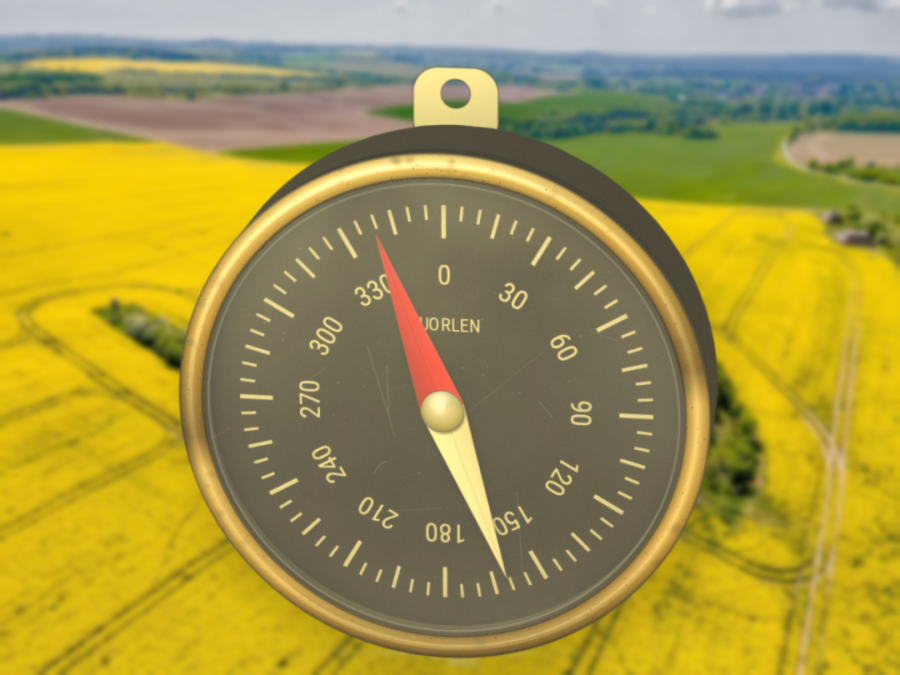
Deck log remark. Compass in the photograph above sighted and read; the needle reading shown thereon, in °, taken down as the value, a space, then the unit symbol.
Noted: 340 °
